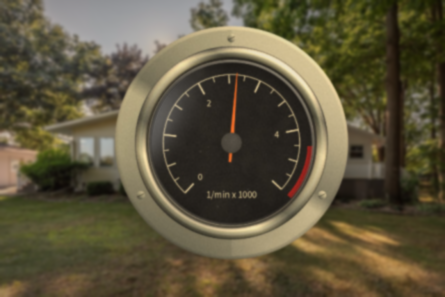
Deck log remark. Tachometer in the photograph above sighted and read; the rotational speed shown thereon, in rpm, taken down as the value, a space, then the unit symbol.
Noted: 2625 rpm
